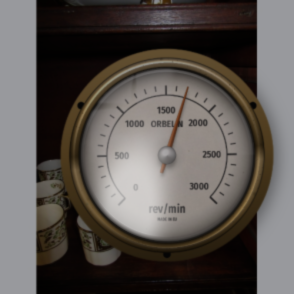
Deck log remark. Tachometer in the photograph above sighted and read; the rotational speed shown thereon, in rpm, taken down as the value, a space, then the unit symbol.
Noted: 1700 rpm
